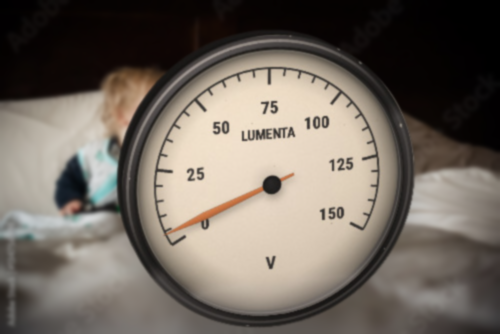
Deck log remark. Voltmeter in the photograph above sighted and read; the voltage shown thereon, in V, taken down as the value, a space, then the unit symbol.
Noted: 5 V
